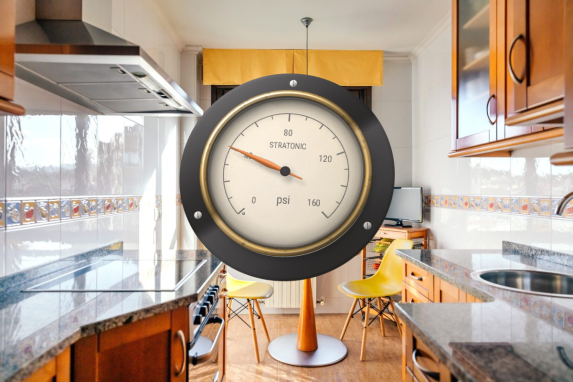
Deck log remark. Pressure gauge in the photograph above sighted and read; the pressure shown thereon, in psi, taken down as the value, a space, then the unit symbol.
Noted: 40 psi
